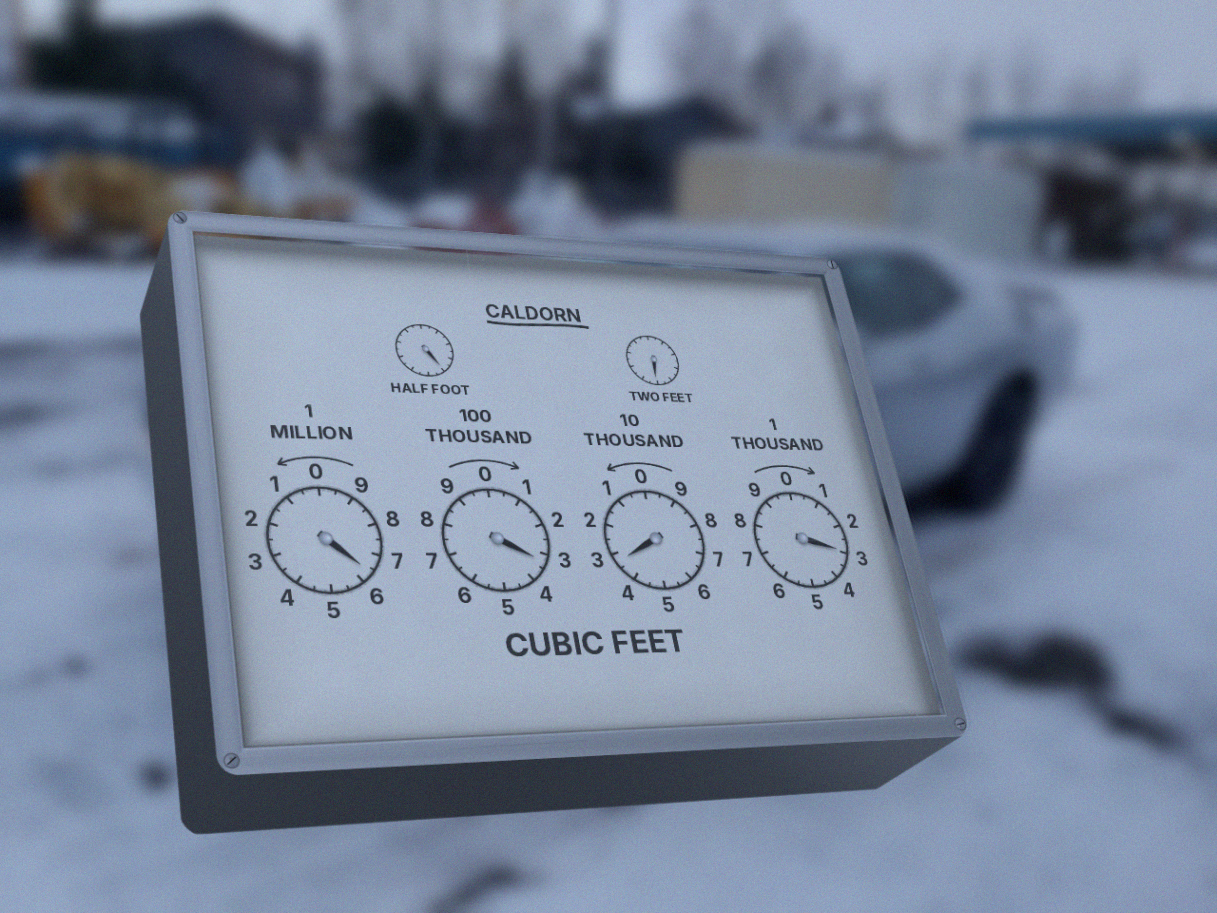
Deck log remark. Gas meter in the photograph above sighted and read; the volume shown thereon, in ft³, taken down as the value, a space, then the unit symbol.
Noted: 633300 ft³
